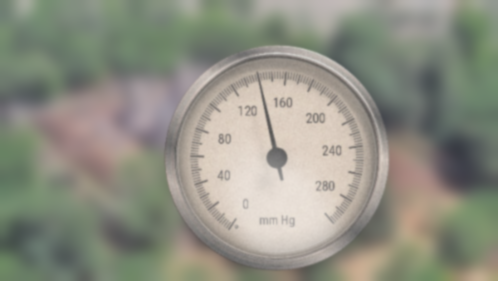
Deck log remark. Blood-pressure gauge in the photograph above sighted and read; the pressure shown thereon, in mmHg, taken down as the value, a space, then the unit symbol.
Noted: 140 mmHg
